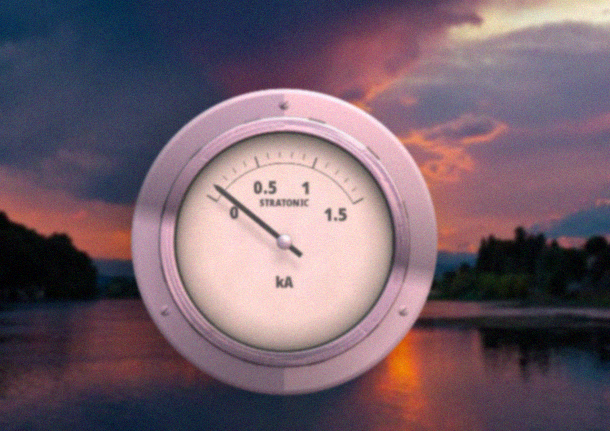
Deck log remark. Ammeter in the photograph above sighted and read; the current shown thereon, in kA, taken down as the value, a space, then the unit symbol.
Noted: 0.1 kA
